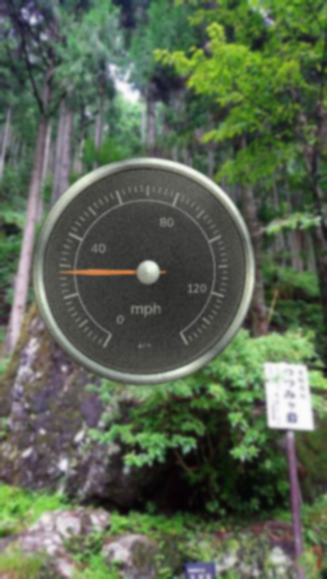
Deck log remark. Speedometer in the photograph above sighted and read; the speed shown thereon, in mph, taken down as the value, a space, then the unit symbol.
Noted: 28 mph
